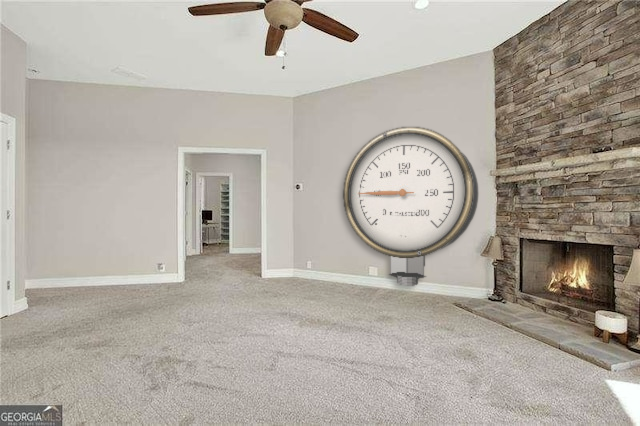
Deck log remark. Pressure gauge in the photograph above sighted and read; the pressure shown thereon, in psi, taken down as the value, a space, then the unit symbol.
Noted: 50 psi
